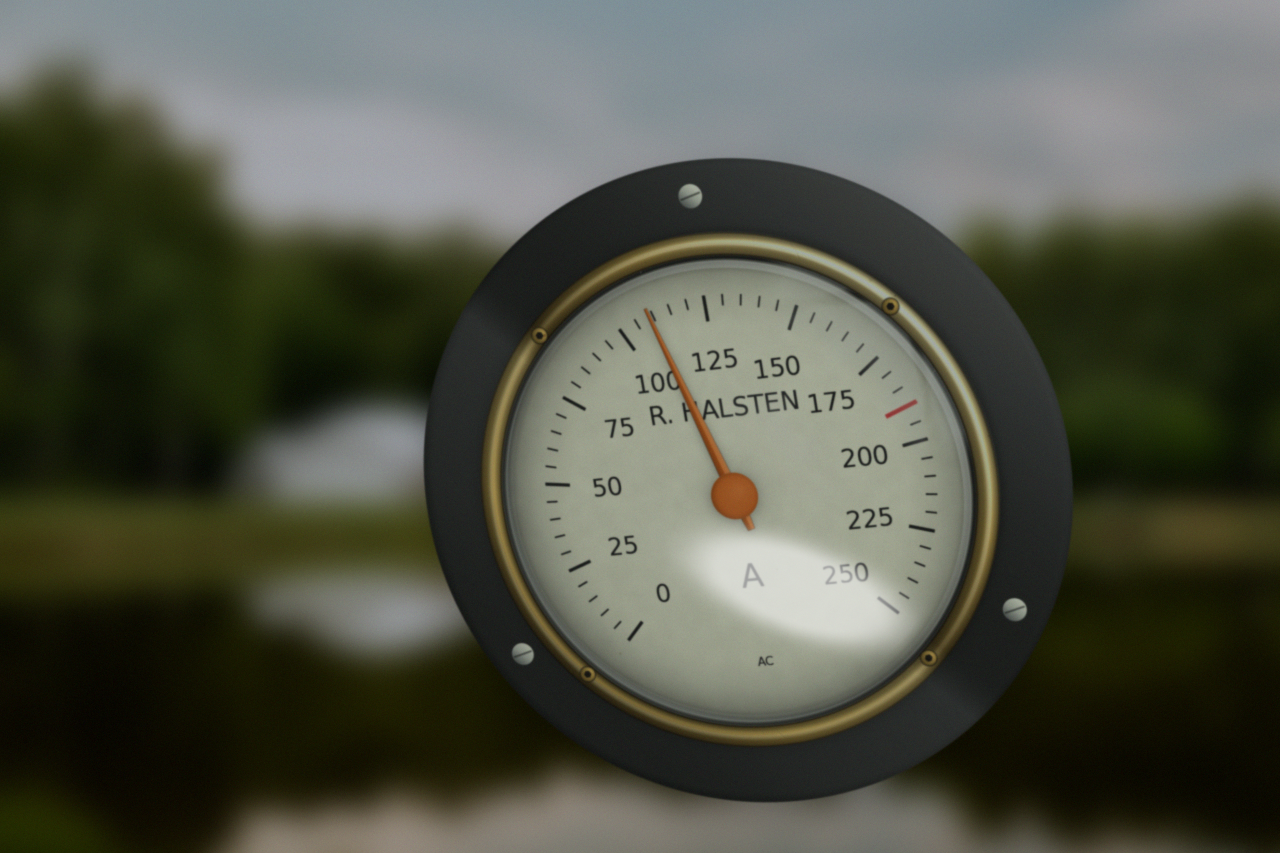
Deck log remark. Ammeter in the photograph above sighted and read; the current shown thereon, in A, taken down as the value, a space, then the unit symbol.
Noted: 110 A
